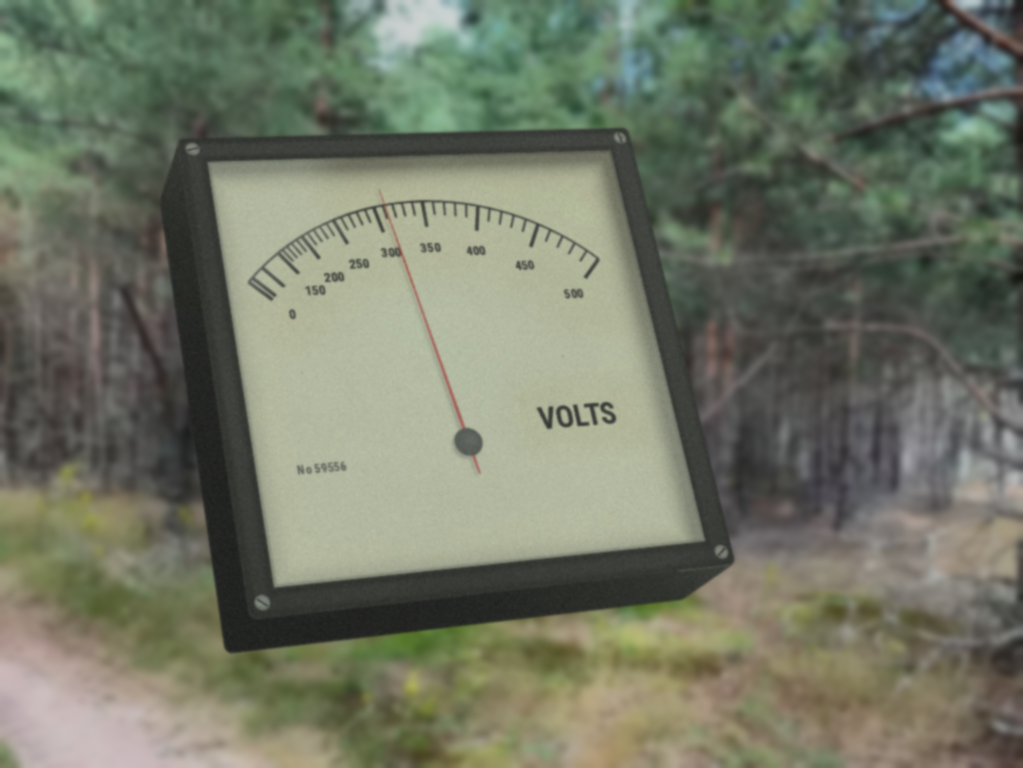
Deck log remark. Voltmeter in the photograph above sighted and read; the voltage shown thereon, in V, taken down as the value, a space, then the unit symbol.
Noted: 310 V
